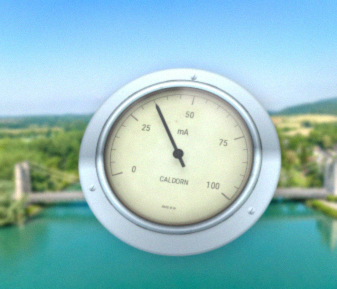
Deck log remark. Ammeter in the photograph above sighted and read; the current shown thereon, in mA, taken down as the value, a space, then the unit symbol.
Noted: 35 mA
